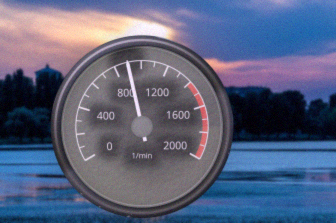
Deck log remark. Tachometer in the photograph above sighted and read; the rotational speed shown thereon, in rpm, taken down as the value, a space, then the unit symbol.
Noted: 900 rpm
